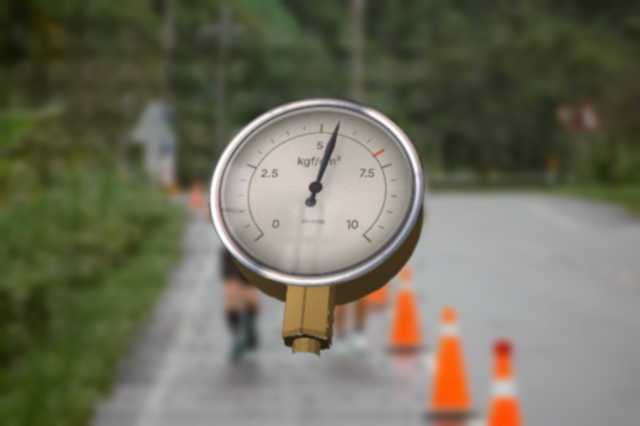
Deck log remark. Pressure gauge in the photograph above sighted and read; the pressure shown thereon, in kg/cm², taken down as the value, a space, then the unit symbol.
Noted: 5.5 kg/cm²
